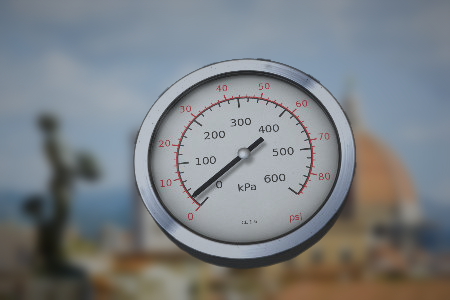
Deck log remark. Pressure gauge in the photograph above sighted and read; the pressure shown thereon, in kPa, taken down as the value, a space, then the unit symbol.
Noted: 20 kPa
